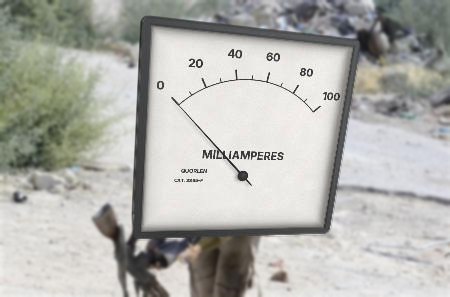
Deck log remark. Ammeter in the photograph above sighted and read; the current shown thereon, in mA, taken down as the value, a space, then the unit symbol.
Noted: 0 mA
